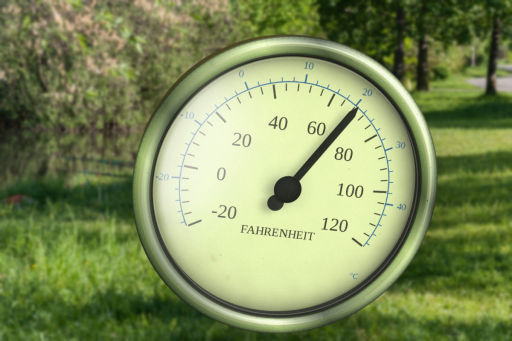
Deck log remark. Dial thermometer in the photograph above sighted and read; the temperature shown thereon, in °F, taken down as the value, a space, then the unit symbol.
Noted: 68 °F
